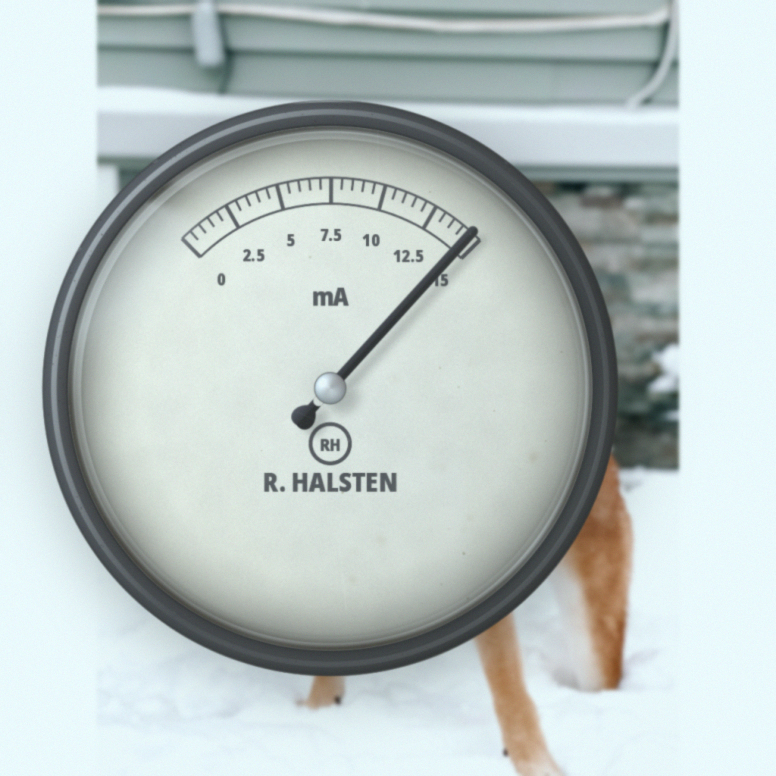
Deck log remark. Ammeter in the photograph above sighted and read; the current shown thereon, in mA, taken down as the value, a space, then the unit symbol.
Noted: 14.5 mA
